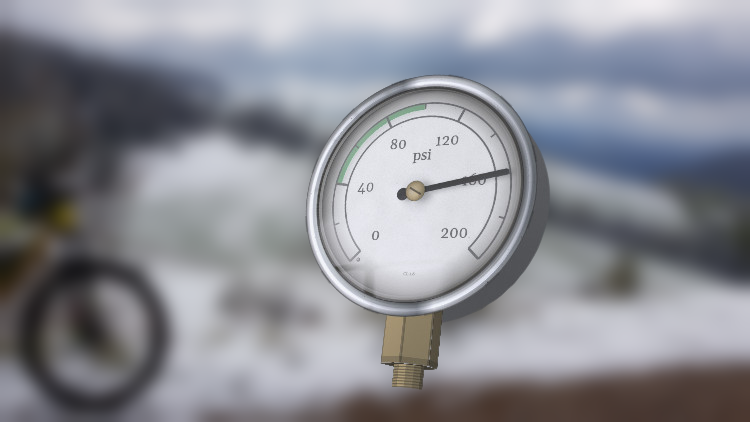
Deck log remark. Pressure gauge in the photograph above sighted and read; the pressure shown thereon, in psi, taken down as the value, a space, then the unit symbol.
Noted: 160 psi
